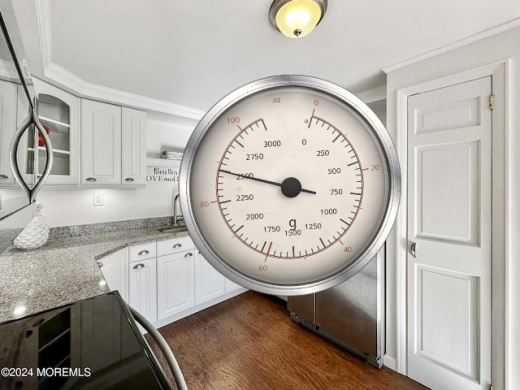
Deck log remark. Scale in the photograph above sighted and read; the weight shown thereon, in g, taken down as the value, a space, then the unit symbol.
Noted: 2500 g
